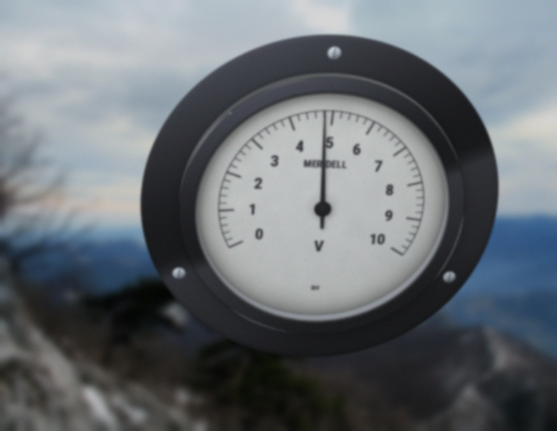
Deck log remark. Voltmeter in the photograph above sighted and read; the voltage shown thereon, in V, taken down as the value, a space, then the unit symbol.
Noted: 4.8 V
